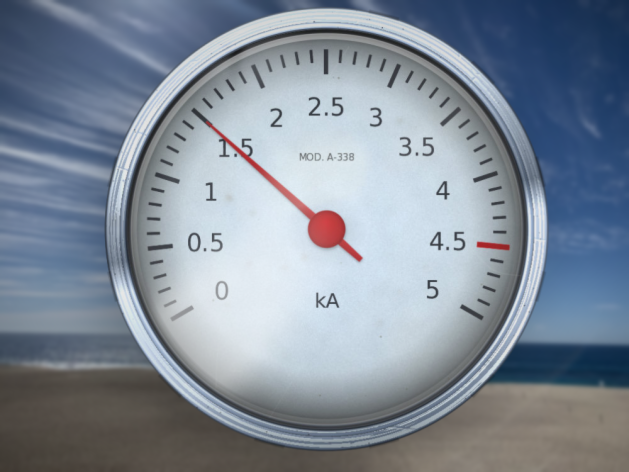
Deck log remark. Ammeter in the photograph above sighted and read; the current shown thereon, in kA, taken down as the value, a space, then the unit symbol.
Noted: 1.5 kA
